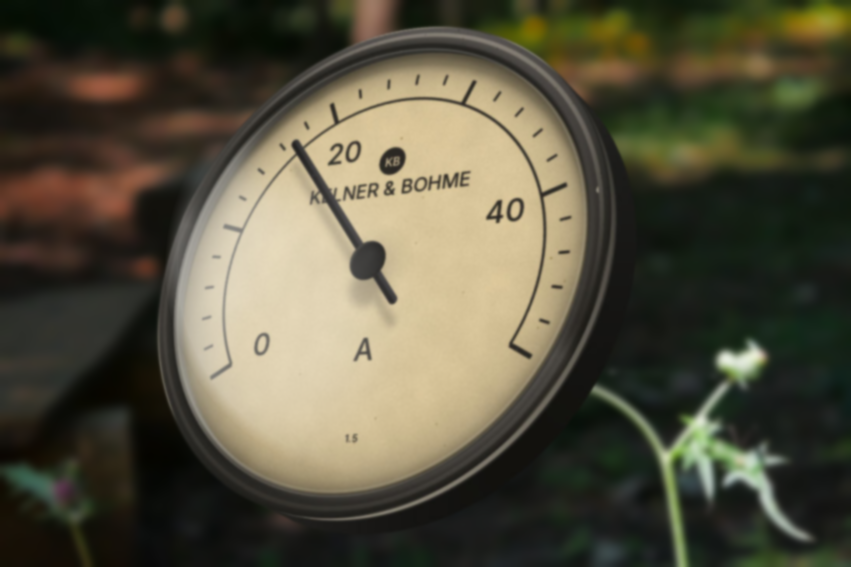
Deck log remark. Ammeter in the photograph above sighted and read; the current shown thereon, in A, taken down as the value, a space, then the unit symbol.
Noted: 17 A
